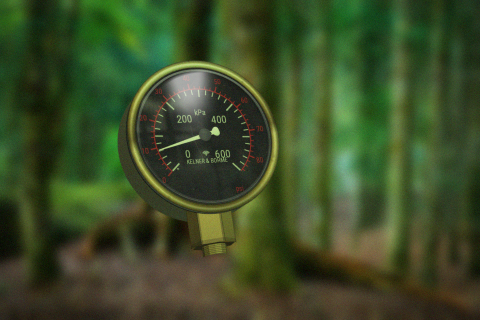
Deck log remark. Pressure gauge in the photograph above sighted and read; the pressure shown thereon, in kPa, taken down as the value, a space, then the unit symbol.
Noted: 60 kPa
